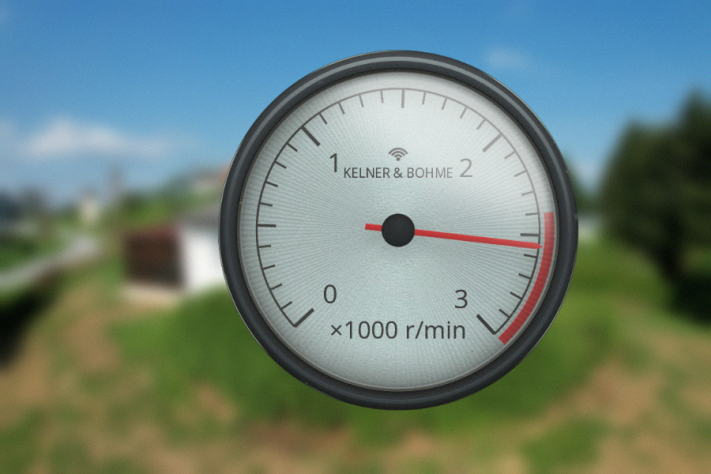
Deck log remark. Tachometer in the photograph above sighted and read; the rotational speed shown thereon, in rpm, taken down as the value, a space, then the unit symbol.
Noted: 2550 rpm
